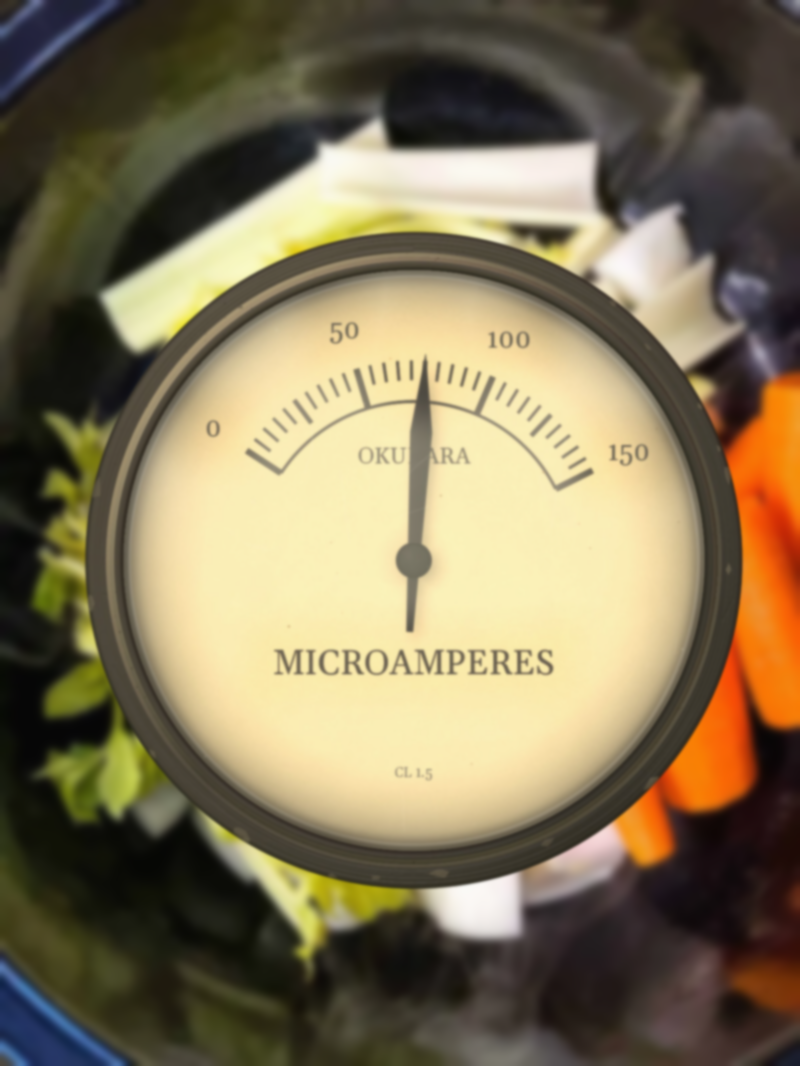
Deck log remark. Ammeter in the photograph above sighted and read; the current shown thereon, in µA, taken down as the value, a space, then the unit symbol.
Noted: 75 µA
